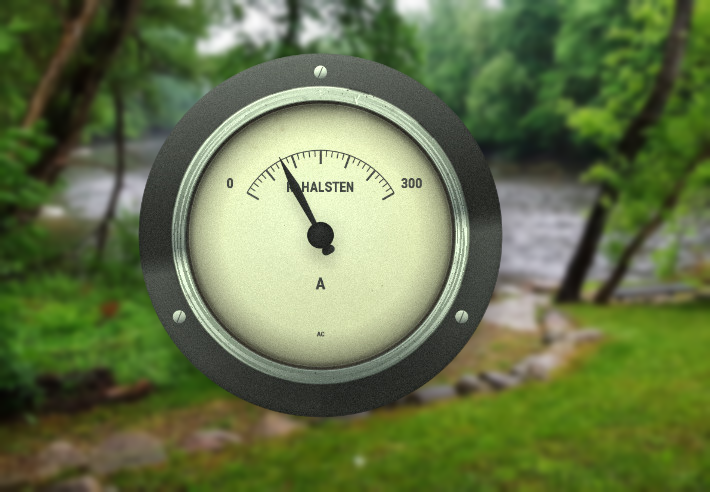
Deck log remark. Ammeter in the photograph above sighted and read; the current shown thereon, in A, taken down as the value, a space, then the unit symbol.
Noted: 80 A
